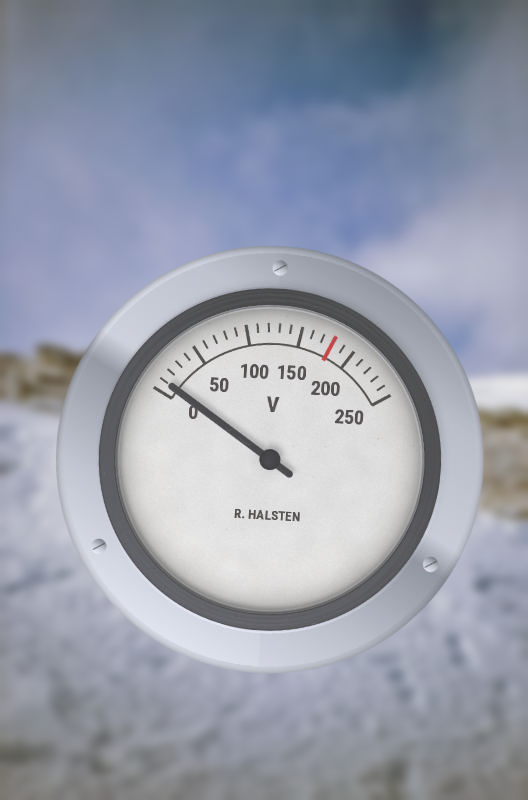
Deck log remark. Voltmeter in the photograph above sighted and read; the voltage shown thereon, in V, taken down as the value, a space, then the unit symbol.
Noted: 10 V
